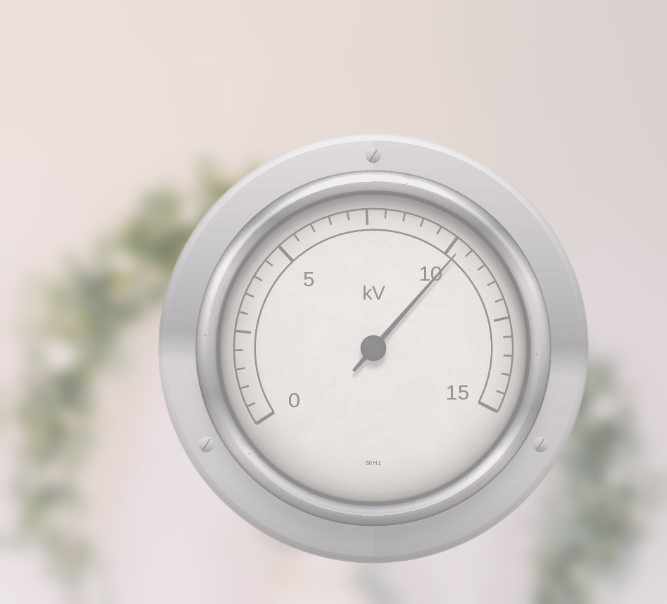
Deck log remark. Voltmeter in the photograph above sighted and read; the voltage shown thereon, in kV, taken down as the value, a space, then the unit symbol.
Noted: 10.25 kV
